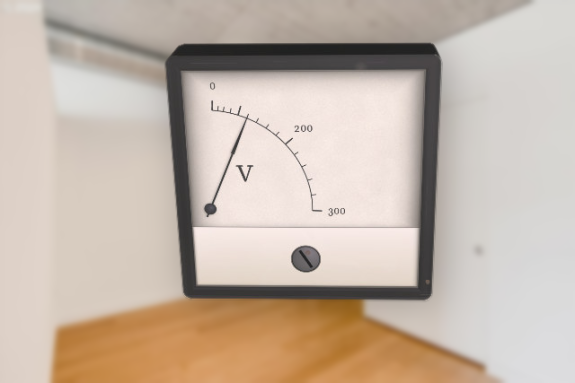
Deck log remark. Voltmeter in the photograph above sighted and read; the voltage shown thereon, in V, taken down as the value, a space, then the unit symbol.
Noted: 120 V
